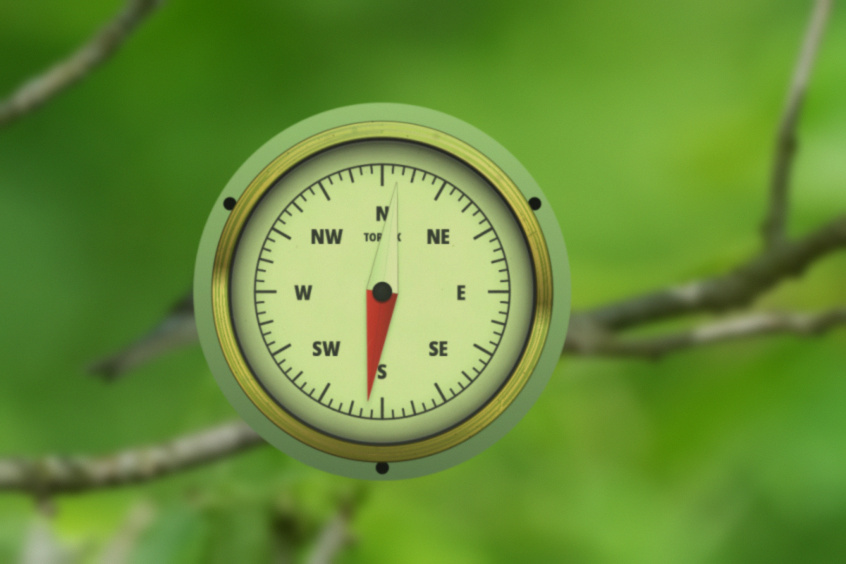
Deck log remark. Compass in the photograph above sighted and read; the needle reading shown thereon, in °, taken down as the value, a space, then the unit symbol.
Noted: 187.5 °
